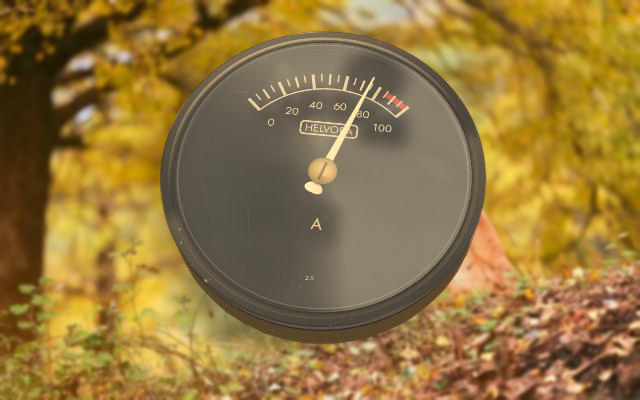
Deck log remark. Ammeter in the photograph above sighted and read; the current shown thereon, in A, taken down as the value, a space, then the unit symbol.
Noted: 75 A
